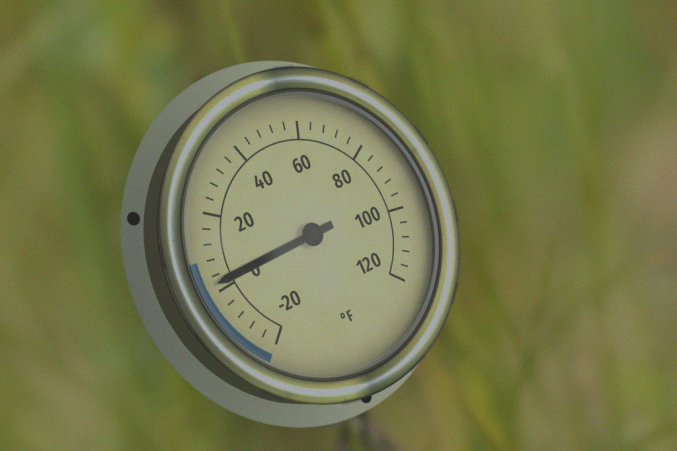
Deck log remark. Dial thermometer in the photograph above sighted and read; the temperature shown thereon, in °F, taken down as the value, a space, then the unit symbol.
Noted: 2 °F
